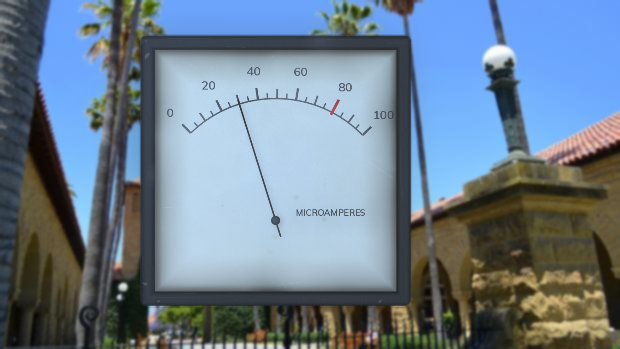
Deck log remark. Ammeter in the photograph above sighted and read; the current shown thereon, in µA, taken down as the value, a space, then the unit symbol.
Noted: 30 µA
